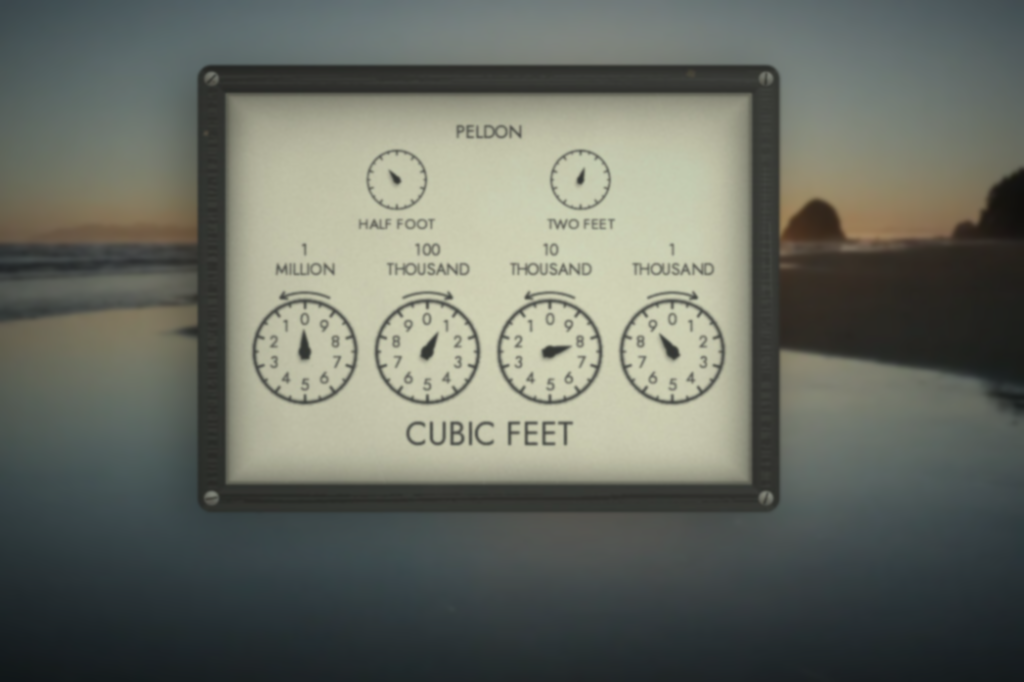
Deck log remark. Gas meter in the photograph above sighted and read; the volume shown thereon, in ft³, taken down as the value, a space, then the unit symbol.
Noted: 7900 ft³
